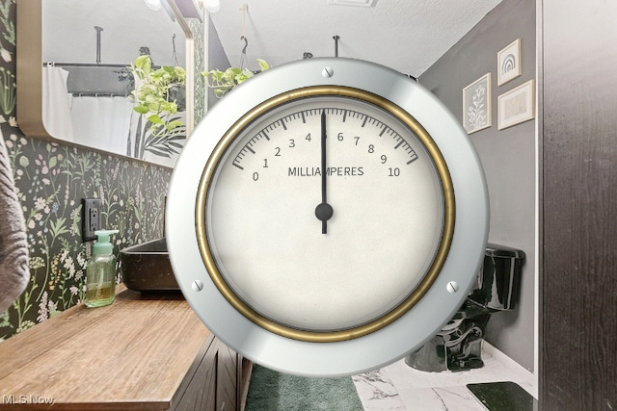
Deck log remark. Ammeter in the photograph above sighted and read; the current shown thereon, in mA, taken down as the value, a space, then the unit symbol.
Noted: 5 mA
